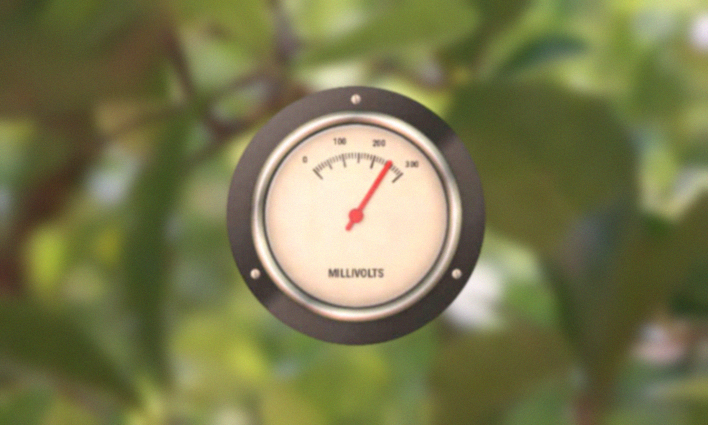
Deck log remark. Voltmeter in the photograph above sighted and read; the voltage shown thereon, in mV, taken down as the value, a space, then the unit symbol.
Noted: 250 mV
